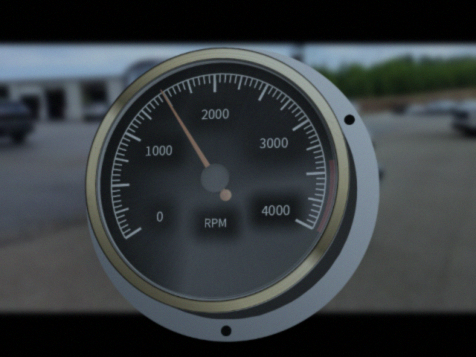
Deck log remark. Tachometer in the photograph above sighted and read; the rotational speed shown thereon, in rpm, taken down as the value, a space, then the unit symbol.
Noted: 1500 rpm
